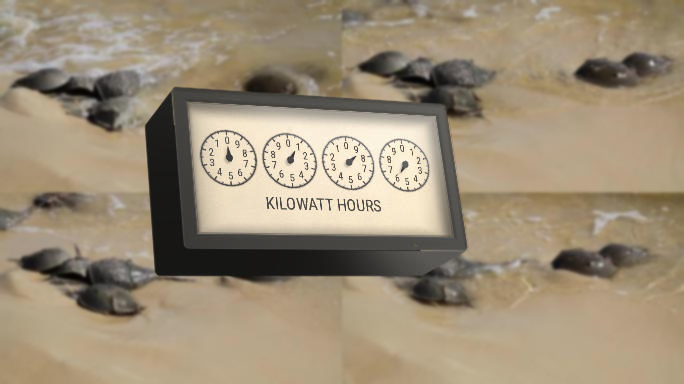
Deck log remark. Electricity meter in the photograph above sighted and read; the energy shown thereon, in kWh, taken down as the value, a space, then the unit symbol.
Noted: 86 kWh
